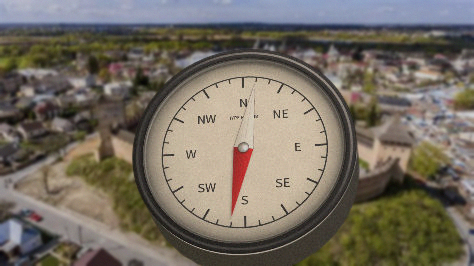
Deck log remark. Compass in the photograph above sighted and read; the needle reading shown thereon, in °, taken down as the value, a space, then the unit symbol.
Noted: 190 °
